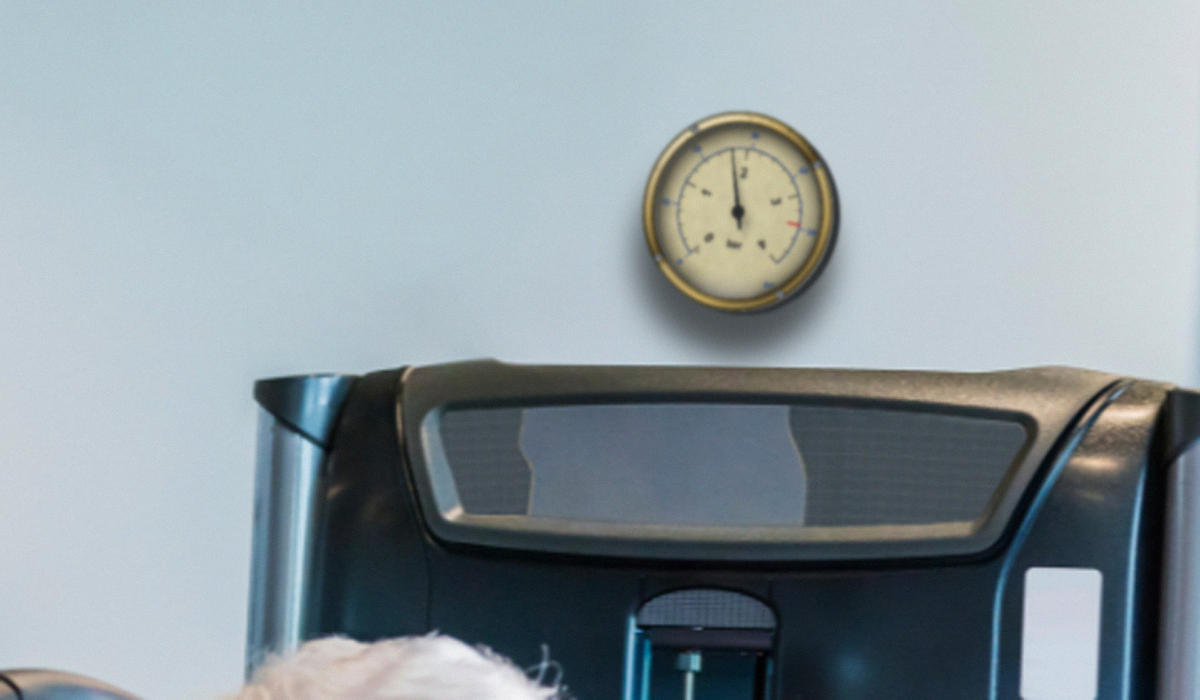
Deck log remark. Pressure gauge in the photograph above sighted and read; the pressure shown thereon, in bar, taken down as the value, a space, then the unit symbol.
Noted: 1.8 bar
